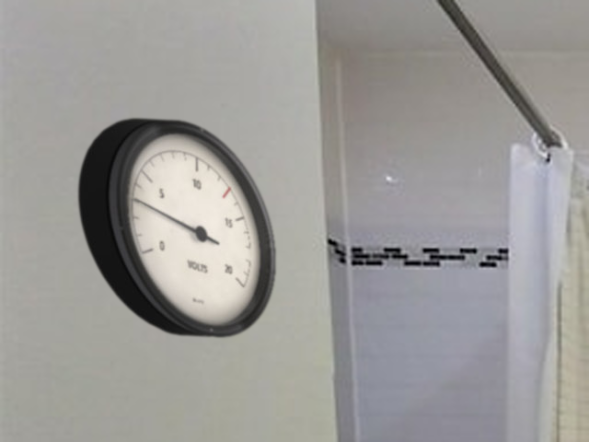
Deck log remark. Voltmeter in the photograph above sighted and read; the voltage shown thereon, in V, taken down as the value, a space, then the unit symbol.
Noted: 3 V
